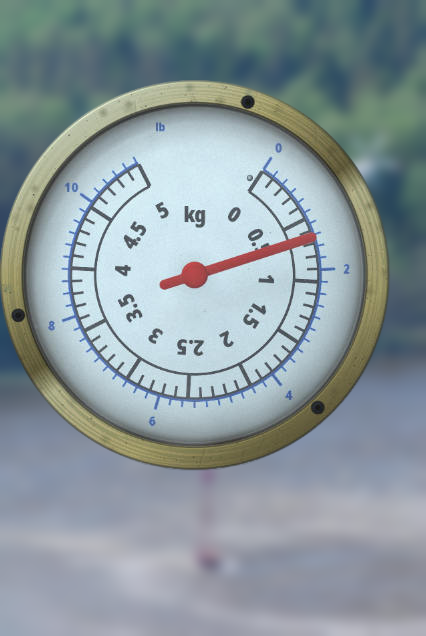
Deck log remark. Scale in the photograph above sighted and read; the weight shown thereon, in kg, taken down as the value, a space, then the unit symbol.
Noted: 0.65 kg
